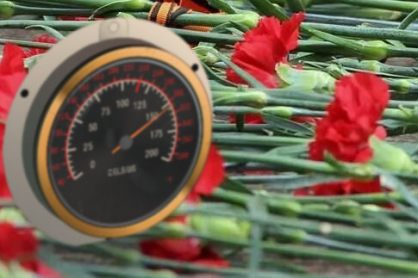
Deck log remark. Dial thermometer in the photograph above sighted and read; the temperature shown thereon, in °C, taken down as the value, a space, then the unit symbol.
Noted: 150 °C
